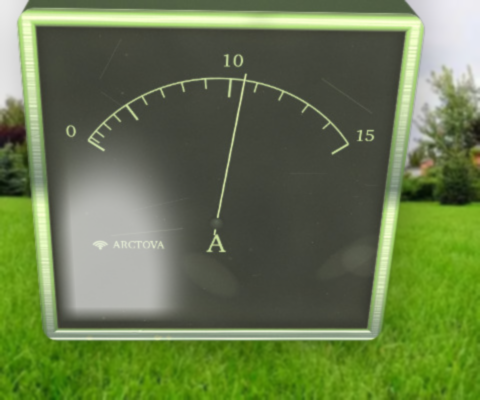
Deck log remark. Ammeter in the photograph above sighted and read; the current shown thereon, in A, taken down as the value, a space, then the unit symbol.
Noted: 10.5 A
